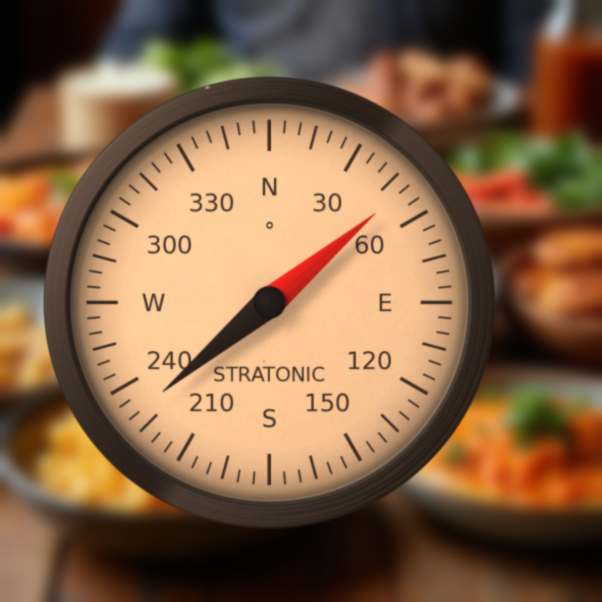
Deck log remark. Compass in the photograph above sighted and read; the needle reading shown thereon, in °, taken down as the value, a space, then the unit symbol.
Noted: 50 °
